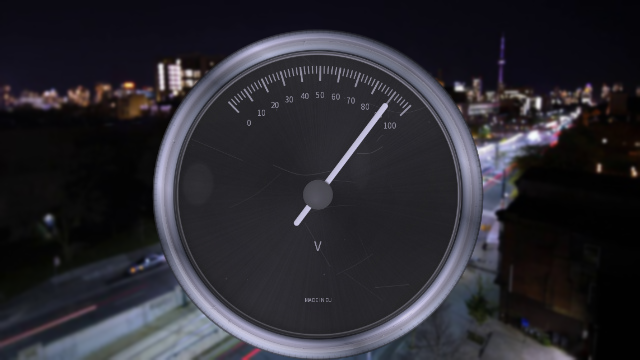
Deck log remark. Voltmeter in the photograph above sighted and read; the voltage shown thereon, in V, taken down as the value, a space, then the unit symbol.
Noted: 90 V
